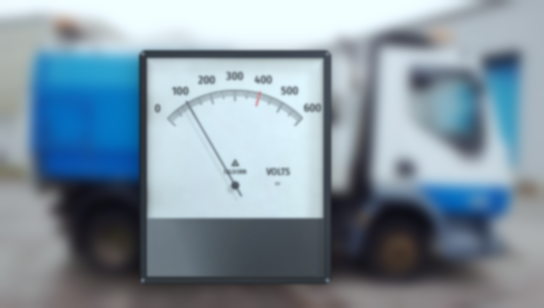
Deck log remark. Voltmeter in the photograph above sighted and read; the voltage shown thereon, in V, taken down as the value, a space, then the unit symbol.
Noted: 100 V
